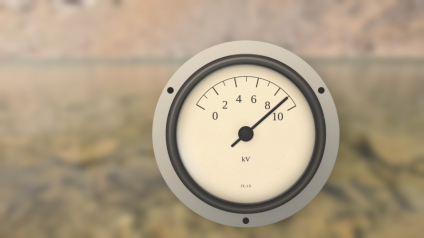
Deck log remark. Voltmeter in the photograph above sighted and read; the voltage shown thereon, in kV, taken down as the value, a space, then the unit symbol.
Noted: 9 kV
